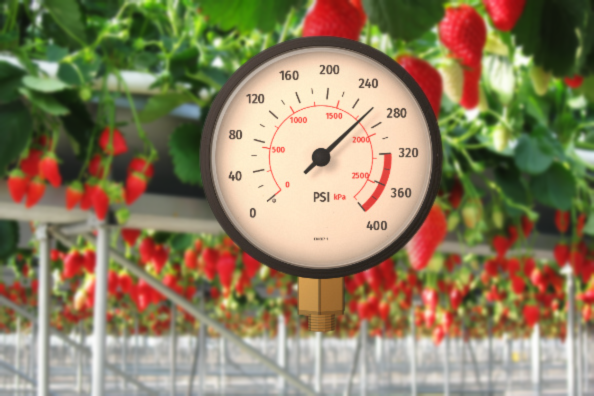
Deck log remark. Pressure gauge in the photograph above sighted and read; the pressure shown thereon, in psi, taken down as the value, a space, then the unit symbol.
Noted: 260 psi
